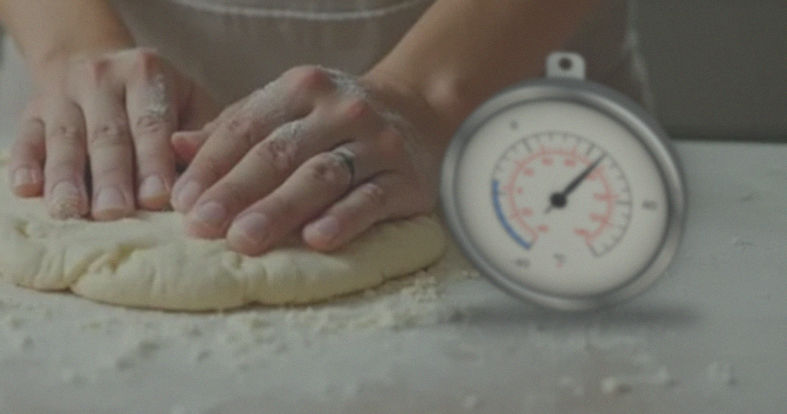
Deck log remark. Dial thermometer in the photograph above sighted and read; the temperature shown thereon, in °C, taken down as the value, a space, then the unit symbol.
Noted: 24 °C
